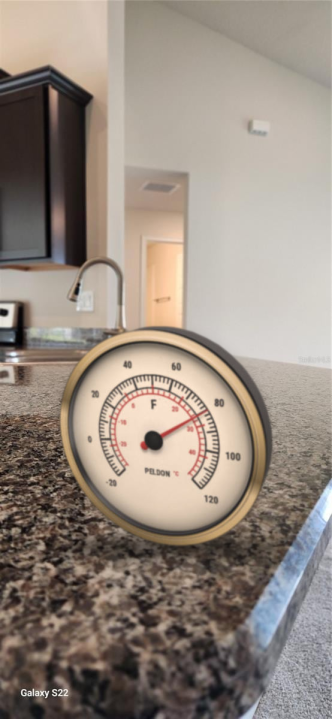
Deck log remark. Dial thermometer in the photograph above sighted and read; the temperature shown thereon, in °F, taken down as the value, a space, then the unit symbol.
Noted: 80 °F
